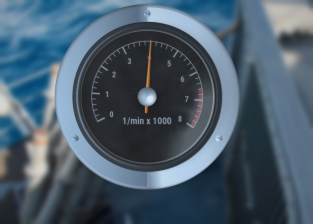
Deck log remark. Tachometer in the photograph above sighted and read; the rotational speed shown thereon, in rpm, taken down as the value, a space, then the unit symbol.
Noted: 4000 rpm
